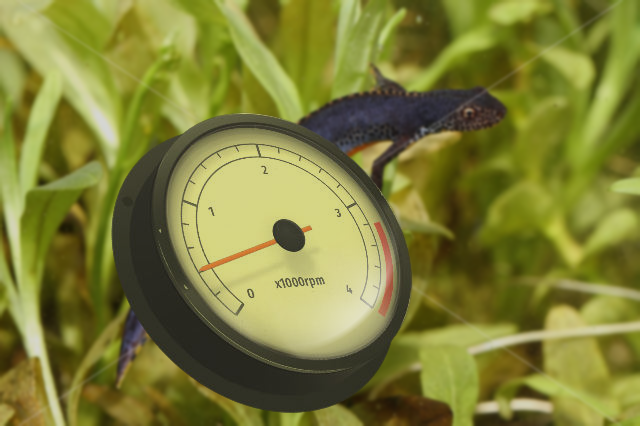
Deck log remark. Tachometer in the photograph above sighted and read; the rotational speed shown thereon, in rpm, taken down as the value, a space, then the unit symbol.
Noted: 400 rpm
